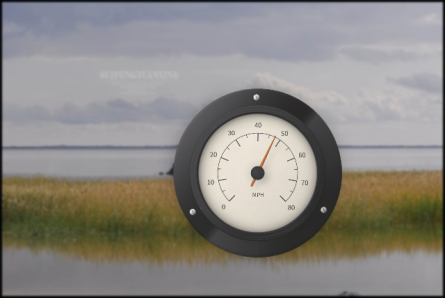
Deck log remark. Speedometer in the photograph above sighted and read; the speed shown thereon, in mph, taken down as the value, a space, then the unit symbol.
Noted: 47.5 mph
